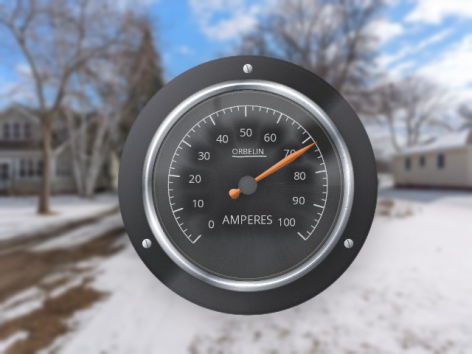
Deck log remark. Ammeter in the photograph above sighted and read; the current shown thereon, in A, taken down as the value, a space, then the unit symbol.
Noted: 72 A
